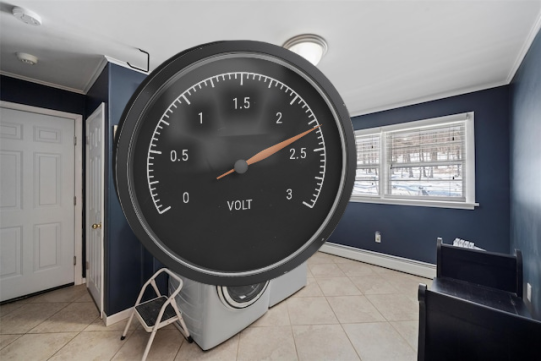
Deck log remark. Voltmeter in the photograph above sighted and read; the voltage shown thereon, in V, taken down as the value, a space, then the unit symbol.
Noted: 2.3 V
